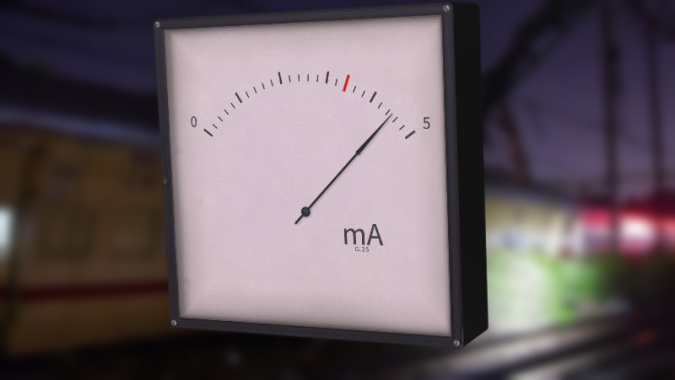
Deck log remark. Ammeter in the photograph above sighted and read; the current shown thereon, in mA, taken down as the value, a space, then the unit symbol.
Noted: 4.5 mA
